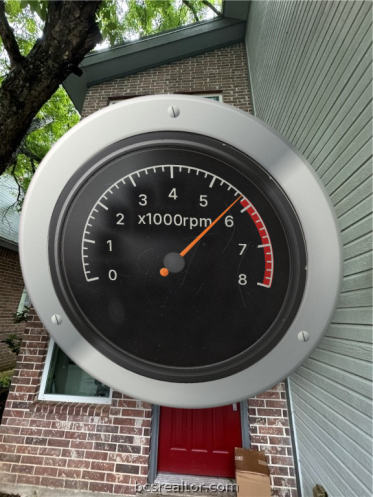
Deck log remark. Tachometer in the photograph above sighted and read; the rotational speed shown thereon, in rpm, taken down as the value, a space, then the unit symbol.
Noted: 5700 rpm
